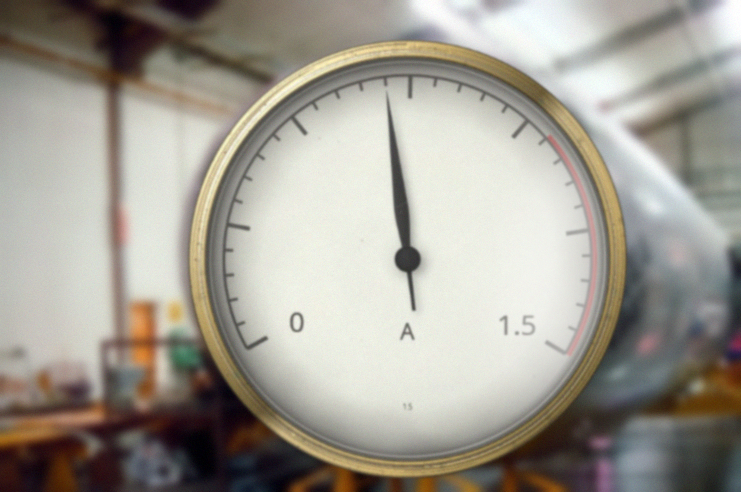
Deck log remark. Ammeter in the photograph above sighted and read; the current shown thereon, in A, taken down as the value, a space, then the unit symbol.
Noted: 0.7 A
